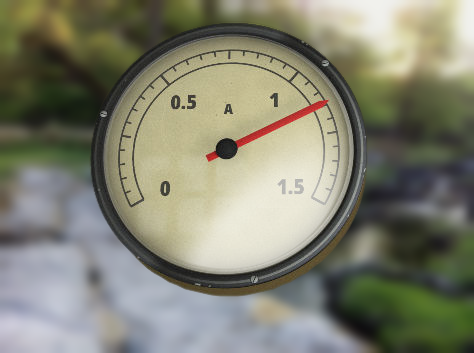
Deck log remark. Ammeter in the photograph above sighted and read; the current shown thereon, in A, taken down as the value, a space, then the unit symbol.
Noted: 1.15 A
